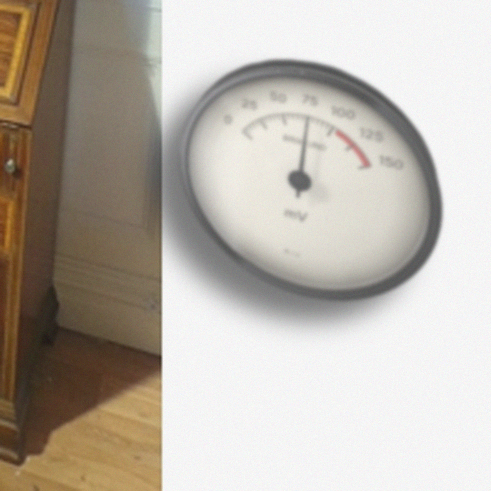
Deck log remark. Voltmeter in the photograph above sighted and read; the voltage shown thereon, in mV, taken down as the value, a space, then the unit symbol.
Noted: 75 mV
